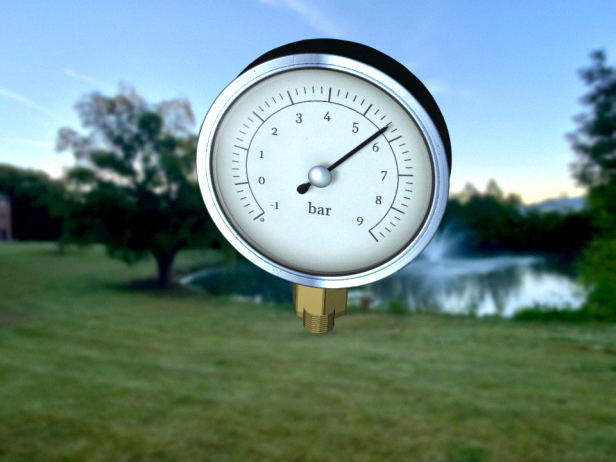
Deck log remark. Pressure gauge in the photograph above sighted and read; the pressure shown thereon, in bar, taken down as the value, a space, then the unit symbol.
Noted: 5.6 bar
